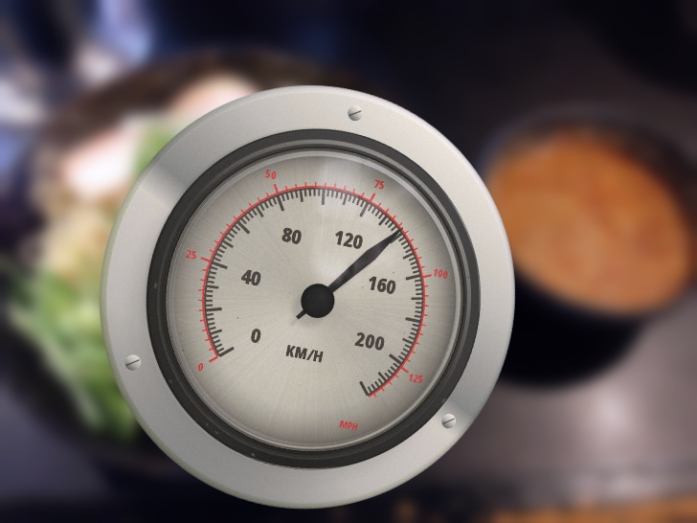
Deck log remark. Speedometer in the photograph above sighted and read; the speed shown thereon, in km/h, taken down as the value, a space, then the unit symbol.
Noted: 138 km/h
